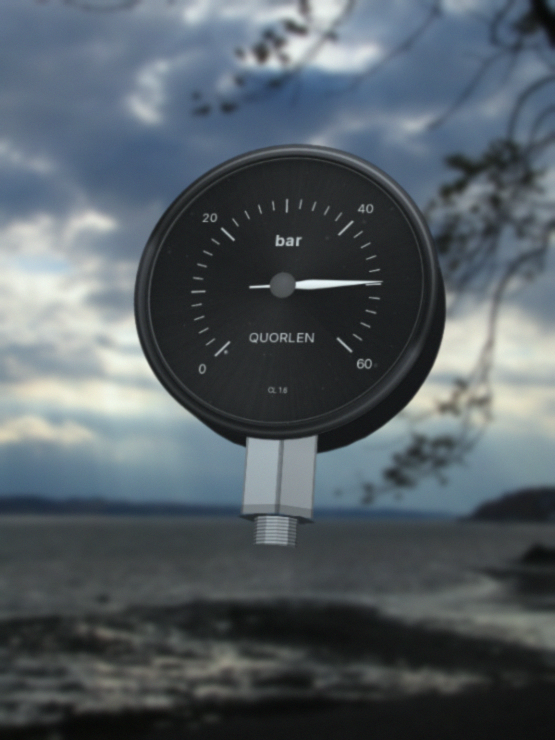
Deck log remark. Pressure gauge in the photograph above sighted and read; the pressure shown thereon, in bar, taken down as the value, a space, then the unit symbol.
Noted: 50 bar
